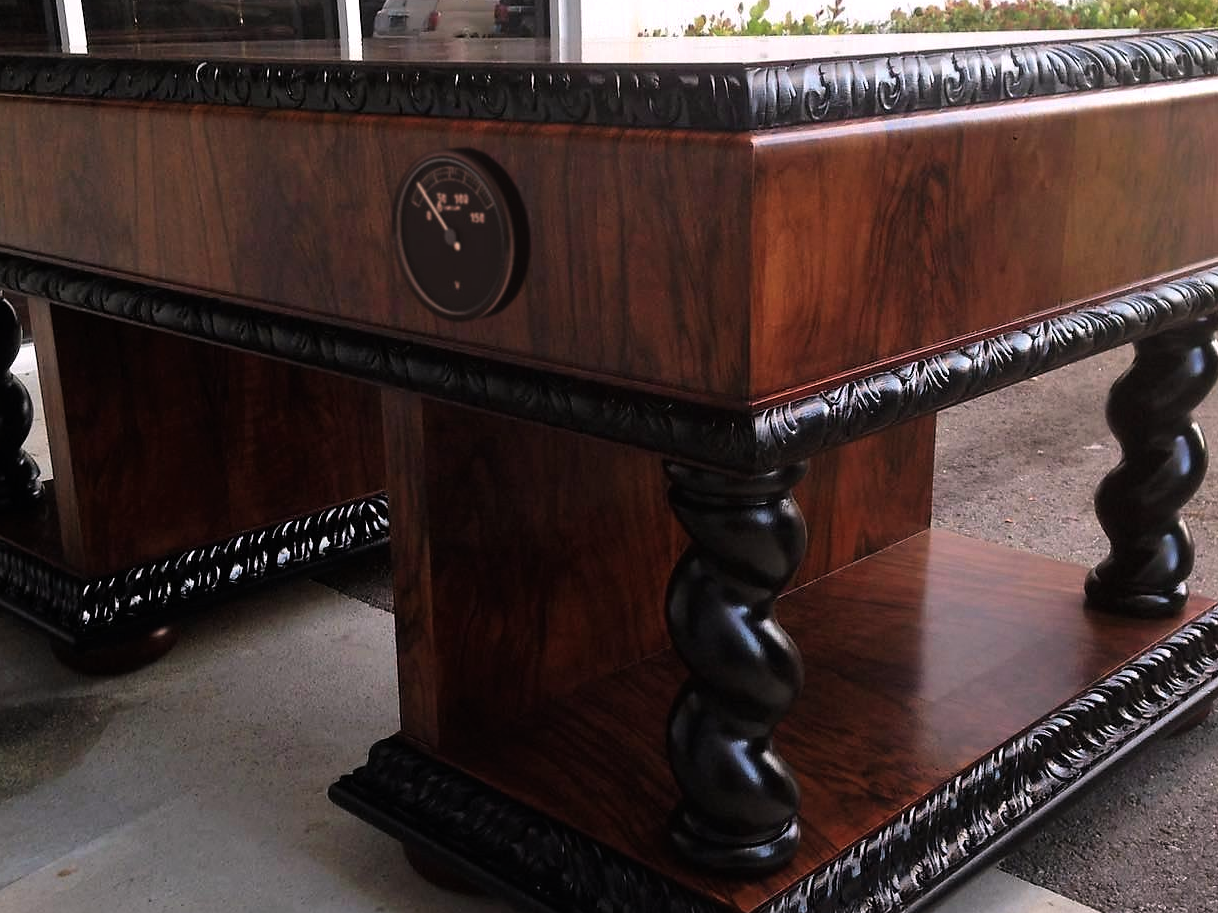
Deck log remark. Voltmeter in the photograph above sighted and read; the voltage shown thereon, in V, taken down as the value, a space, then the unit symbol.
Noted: 25 V
